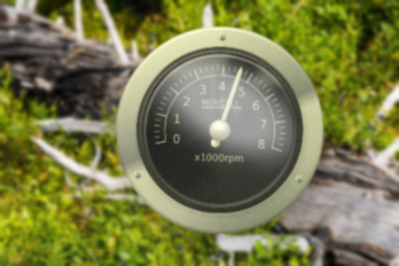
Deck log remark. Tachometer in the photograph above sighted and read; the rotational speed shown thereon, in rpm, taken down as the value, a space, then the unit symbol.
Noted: 4600 rpm
